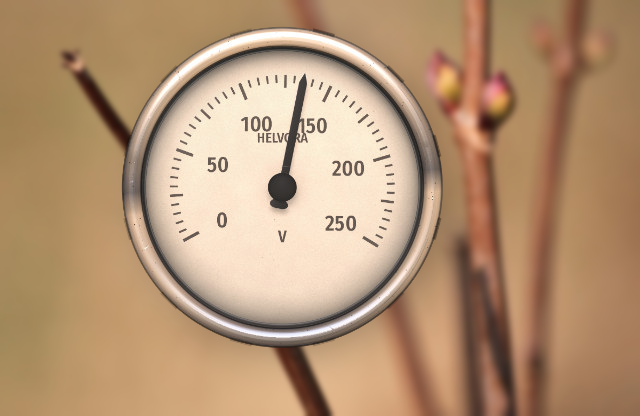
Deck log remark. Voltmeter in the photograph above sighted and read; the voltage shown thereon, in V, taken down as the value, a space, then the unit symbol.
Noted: 135 V
